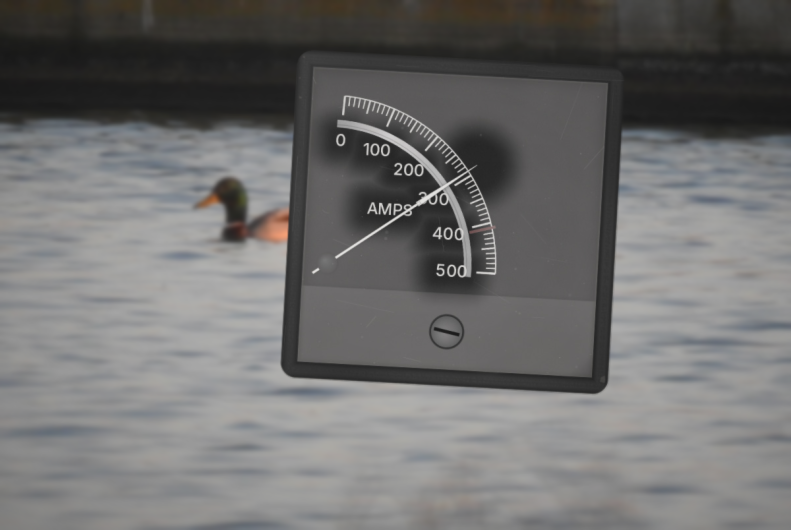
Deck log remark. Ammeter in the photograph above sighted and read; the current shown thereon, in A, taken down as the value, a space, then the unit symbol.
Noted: 290 A
